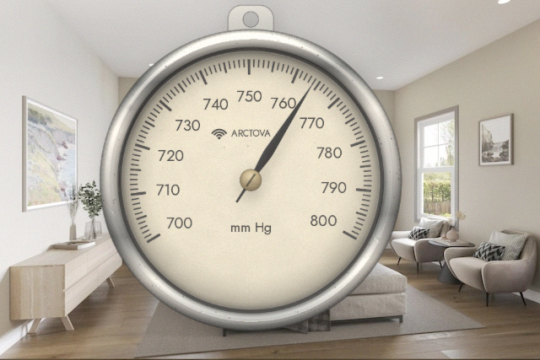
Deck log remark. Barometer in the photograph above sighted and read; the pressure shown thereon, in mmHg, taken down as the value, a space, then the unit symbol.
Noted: 764 mmHg
